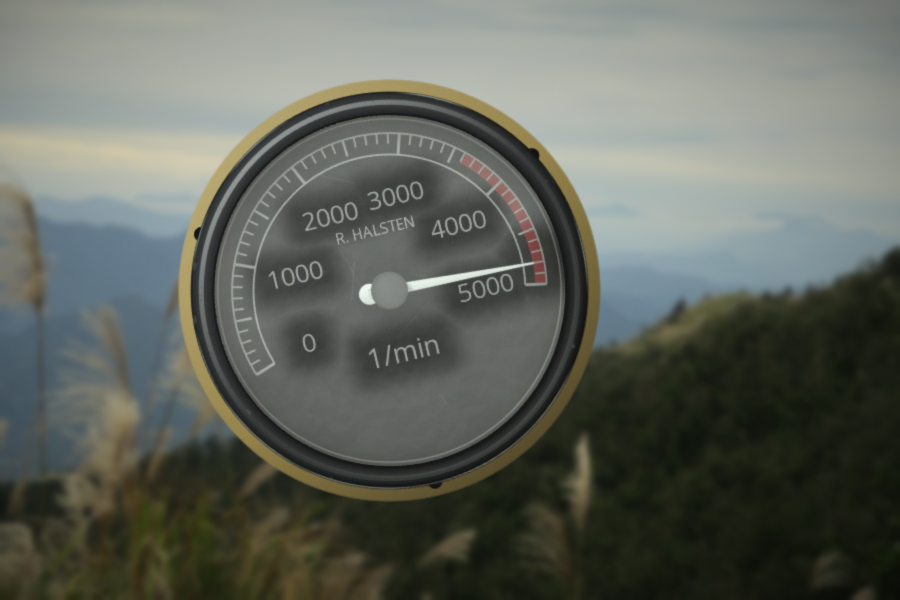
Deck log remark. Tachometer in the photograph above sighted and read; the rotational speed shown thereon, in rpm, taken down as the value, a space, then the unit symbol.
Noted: 4800 rpm
